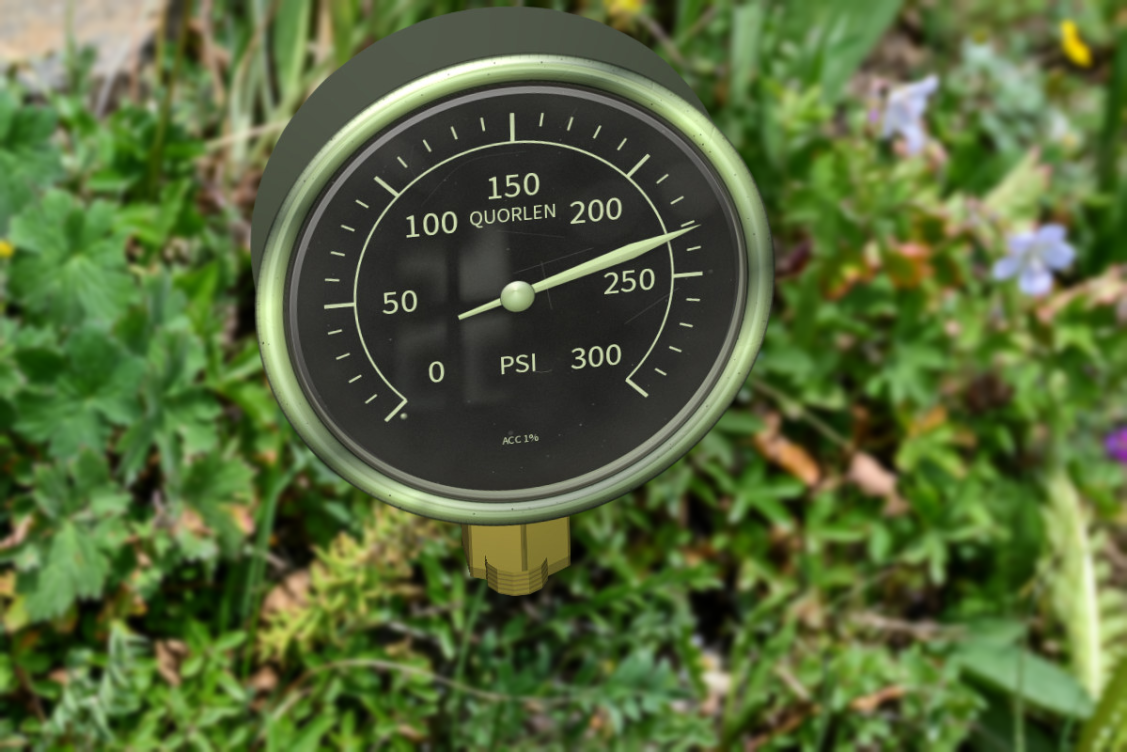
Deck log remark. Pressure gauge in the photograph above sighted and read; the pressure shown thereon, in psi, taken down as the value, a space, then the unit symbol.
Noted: 230 psi
